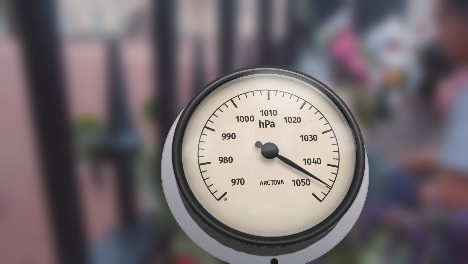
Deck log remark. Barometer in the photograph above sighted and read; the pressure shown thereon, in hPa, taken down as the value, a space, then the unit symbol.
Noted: 1046 hPa
